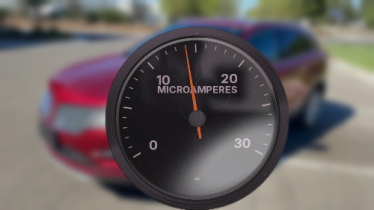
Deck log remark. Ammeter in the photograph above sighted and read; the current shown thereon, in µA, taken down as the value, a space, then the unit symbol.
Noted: 14 µA
